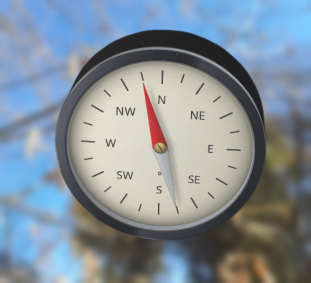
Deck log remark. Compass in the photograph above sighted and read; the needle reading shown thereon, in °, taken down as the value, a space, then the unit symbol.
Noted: 345 °
